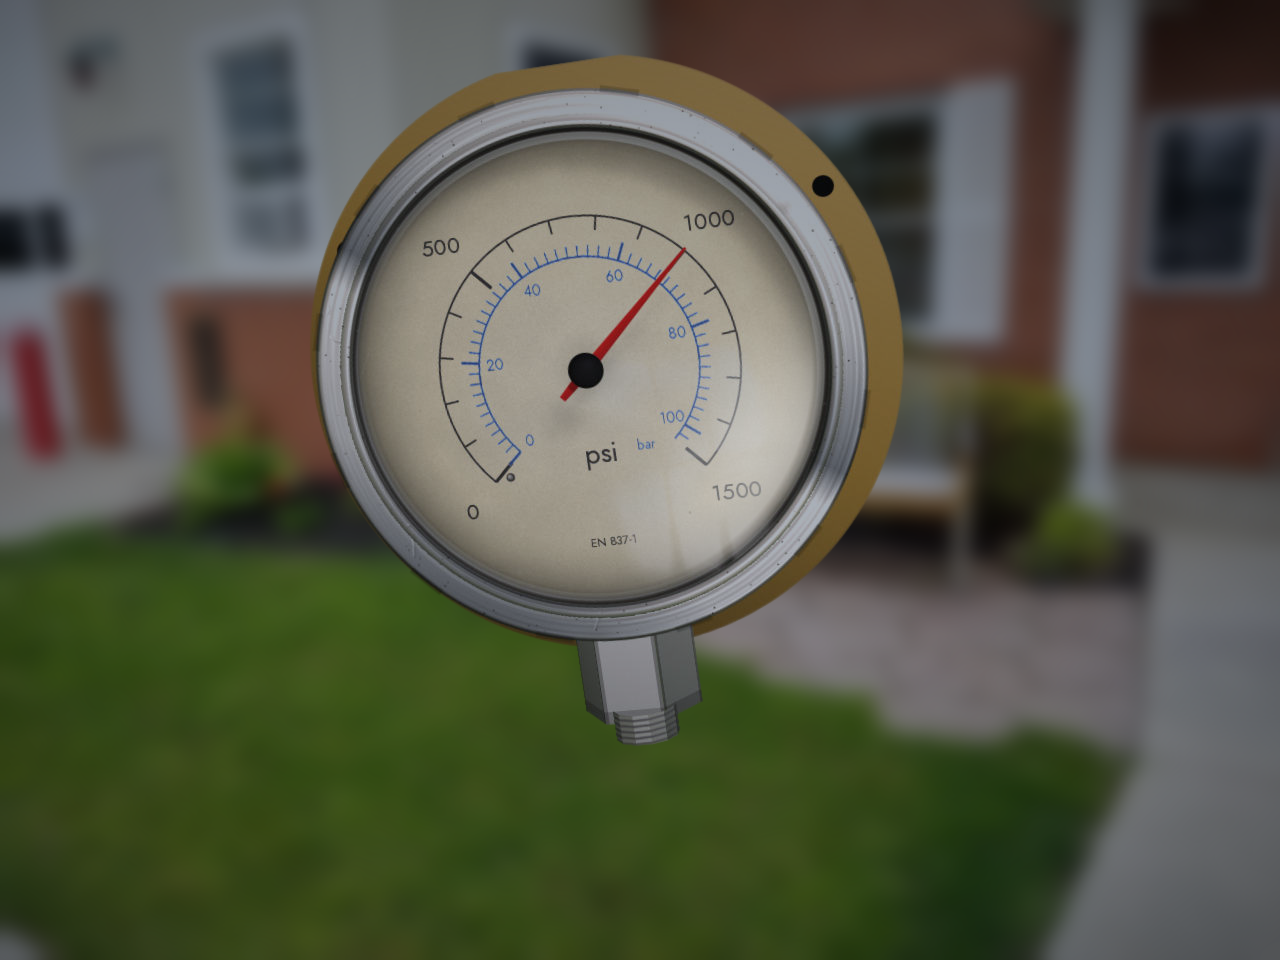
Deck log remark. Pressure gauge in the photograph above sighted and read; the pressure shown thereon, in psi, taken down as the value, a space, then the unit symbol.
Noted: 1000 psi
